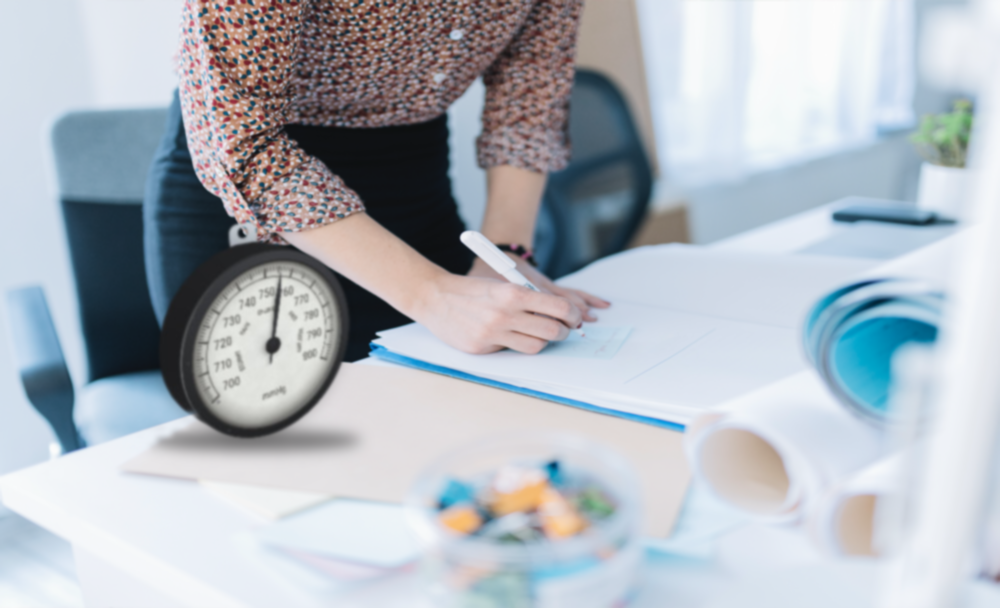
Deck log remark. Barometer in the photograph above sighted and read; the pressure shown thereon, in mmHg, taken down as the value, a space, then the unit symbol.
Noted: 755 mmHg
